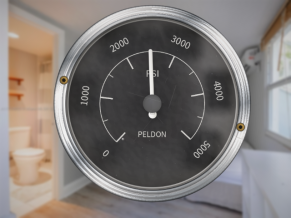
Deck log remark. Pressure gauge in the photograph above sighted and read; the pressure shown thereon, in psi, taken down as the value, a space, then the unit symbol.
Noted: 2500 psi
